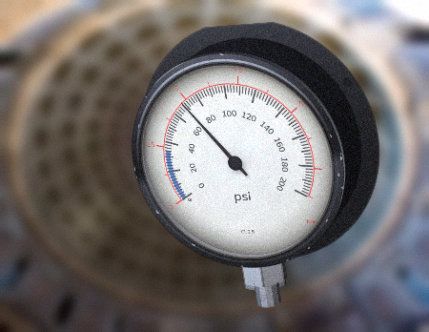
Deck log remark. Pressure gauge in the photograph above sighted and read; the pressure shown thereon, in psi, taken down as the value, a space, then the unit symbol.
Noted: 70 psi
